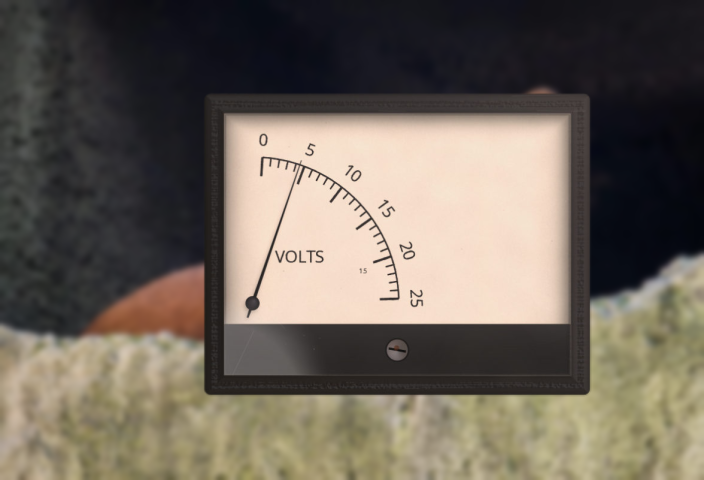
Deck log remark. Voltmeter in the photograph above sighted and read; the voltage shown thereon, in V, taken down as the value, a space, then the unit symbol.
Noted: 4.5 V
